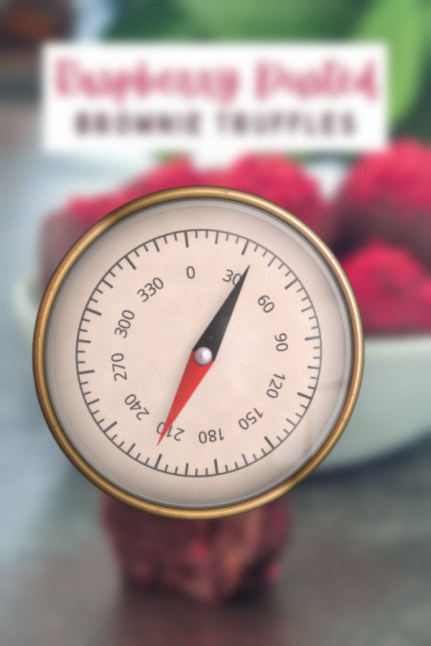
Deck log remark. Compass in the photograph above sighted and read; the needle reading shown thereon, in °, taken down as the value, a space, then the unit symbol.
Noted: 215 °
